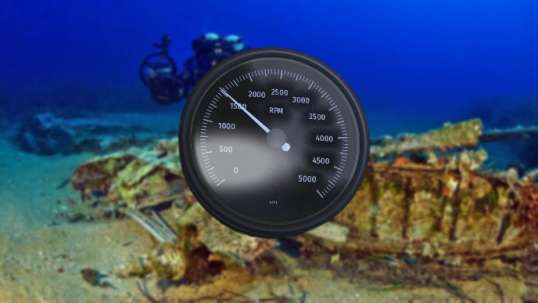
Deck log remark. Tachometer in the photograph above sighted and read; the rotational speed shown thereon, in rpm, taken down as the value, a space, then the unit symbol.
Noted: 1500 rpm
